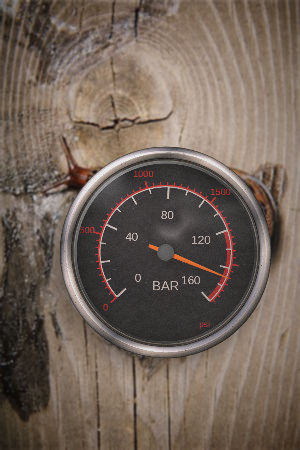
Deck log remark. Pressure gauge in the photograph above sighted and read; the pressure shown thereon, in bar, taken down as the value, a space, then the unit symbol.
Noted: 145 bar
